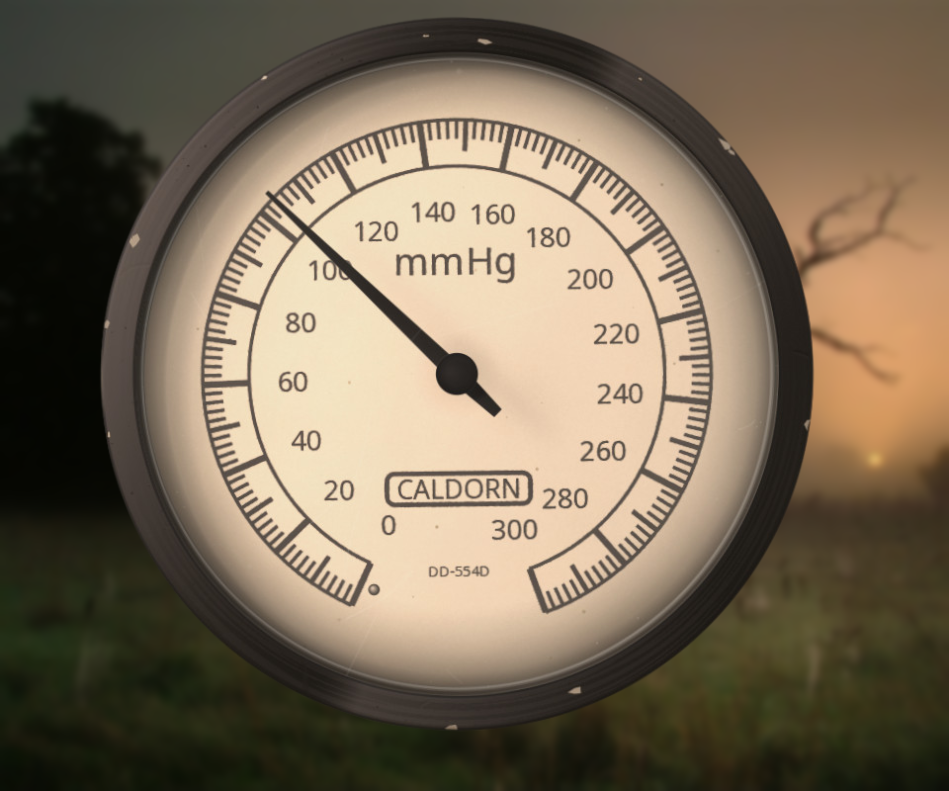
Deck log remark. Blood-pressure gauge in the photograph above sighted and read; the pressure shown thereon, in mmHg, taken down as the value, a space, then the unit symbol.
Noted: 104 mmHg
